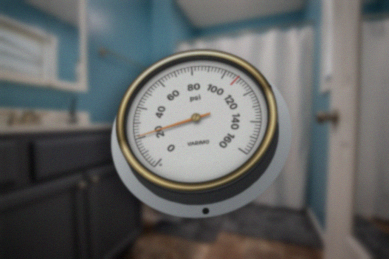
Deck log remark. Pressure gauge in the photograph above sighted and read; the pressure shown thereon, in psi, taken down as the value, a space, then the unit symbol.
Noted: 20 psi
